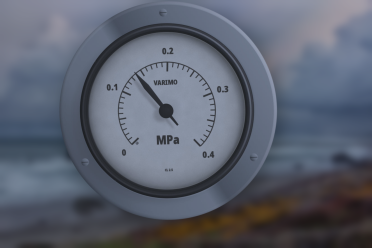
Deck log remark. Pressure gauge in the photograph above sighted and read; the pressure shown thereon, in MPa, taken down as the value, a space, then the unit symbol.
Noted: 0.14 MPa
